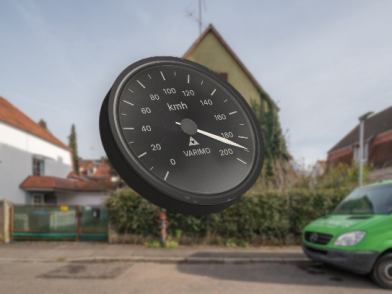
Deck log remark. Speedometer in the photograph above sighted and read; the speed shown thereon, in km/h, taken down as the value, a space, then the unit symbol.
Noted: 190 km/h
